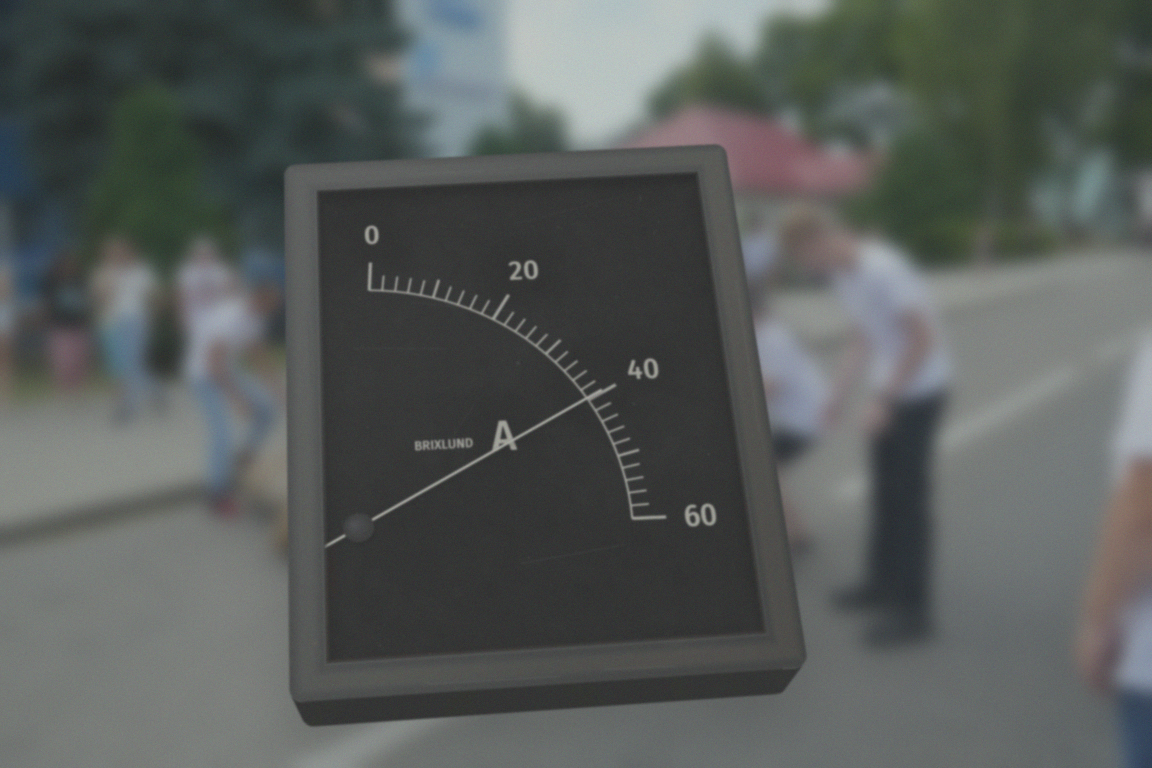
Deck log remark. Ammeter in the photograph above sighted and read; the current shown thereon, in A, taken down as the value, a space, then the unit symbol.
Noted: 40 A
